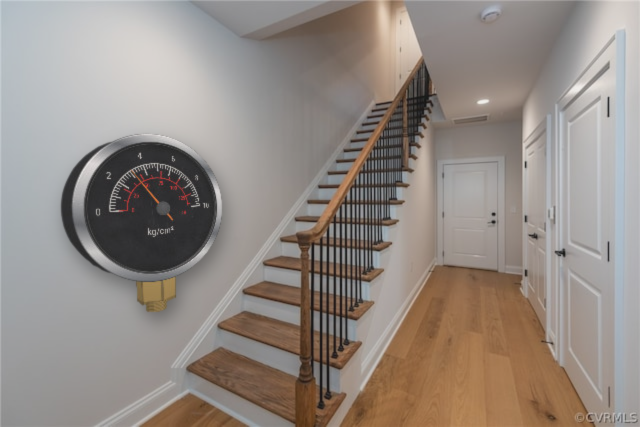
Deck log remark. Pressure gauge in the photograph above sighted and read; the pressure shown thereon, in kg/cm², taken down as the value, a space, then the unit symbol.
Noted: 3 kg/cm²
